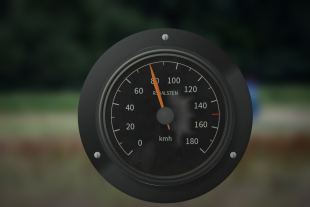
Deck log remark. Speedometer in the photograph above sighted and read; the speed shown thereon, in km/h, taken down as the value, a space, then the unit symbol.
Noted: 80 km/h
